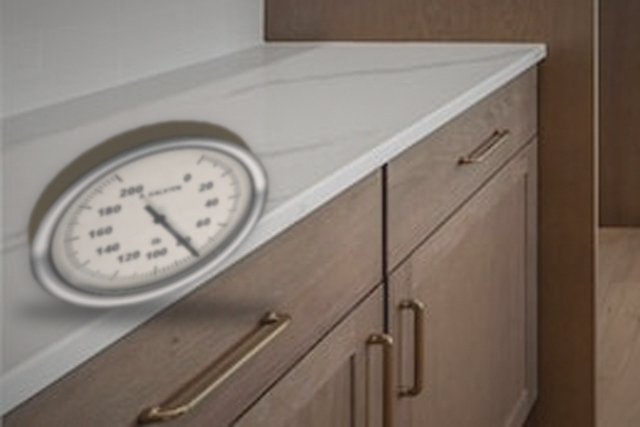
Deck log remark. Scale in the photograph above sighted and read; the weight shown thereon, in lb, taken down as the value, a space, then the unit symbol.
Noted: 80 lb
